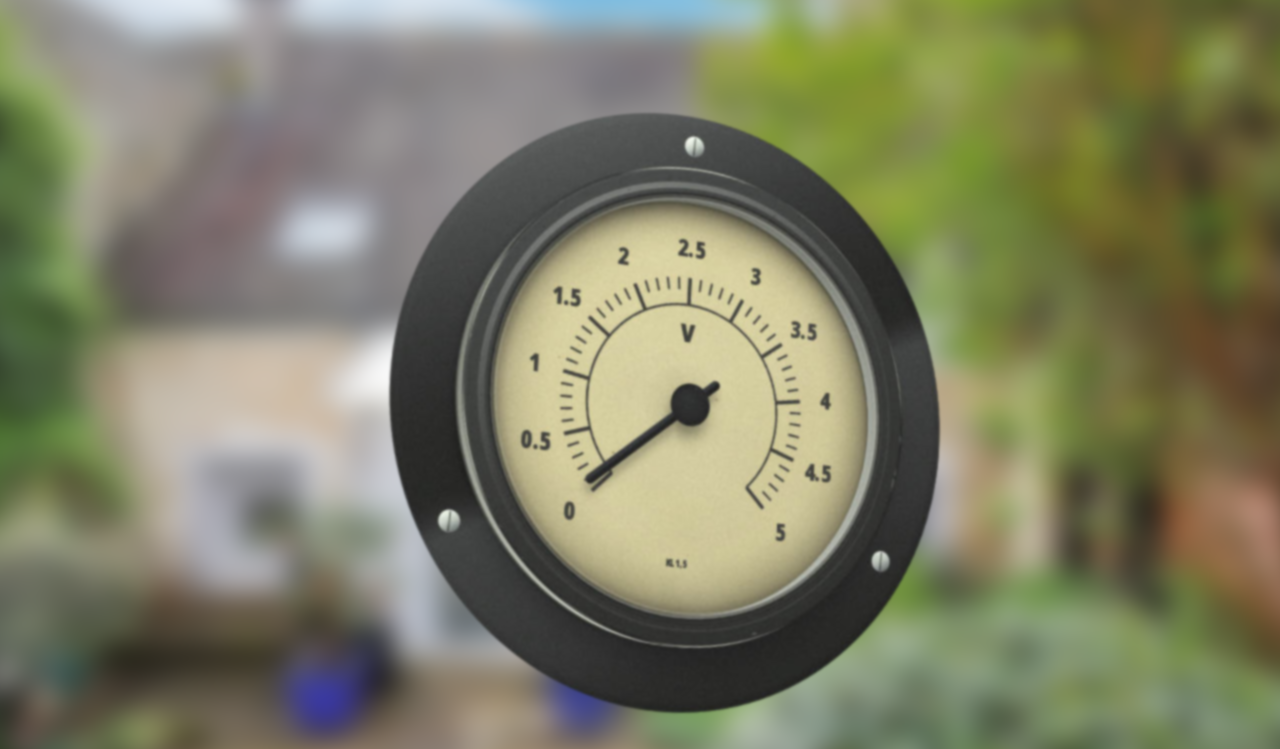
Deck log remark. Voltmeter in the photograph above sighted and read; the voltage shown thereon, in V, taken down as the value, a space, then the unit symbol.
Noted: 0.1 V
